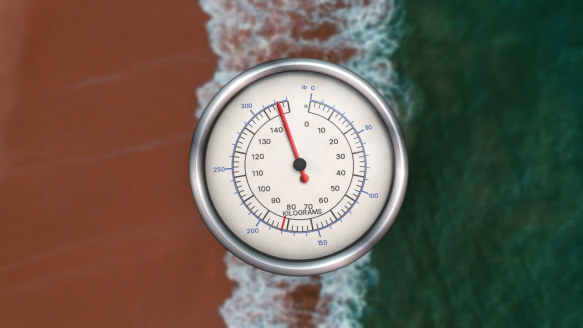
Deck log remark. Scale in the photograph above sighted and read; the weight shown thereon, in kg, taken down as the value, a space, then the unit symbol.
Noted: 146 kg
